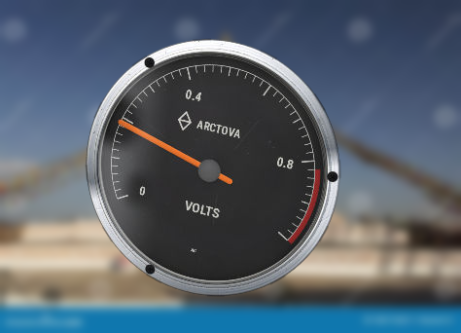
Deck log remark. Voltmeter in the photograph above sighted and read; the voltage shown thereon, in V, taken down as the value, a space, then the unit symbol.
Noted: 0.19 V
